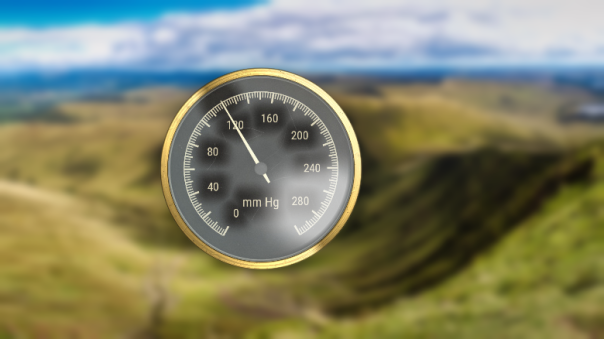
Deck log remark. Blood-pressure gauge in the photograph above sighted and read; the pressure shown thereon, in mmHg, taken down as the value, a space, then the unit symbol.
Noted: 120 mmHg
